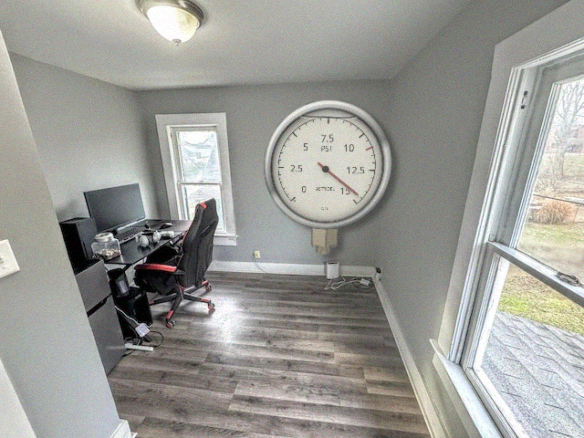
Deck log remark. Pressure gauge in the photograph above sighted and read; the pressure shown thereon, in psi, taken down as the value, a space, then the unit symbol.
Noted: 14.5 psi
